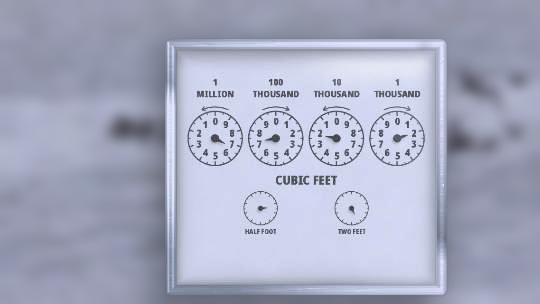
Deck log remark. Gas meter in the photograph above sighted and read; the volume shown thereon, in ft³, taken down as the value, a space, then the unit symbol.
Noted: 672200 ft³
